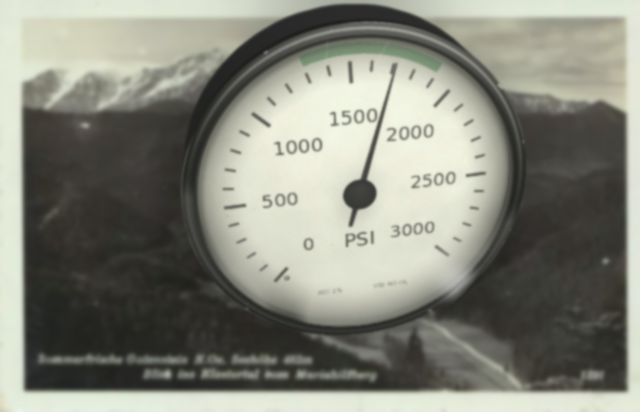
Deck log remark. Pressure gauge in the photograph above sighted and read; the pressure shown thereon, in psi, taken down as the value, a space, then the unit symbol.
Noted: 1700 psi
